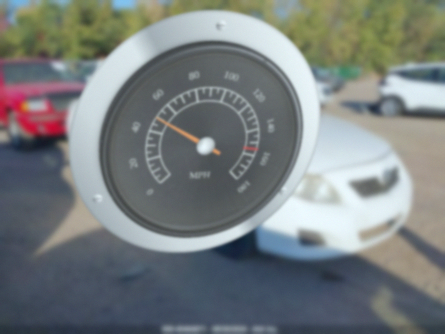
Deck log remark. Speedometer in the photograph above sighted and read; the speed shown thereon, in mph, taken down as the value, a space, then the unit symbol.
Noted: 50 mph
